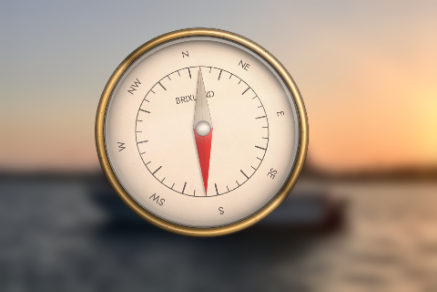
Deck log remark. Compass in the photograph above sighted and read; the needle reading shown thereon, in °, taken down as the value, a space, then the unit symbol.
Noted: 190 °
